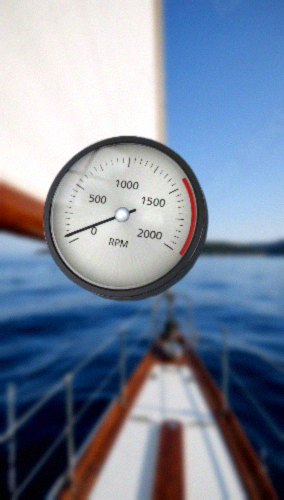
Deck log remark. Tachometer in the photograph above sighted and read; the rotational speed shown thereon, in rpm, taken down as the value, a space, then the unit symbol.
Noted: 50 rpm
